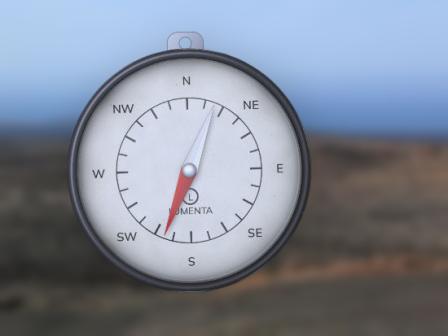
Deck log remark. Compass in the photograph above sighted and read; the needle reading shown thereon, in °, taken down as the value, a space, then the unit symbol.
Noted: 202.5 °
